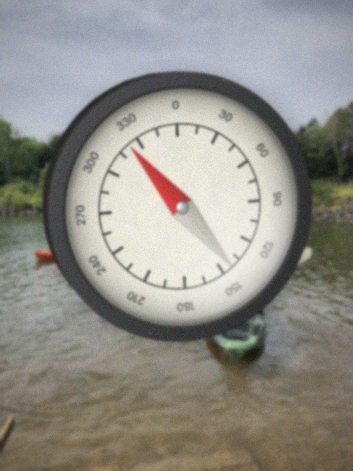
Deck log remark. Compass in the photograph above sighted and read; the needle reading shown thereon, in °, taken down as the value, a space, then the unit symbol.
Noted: 322.5 °
